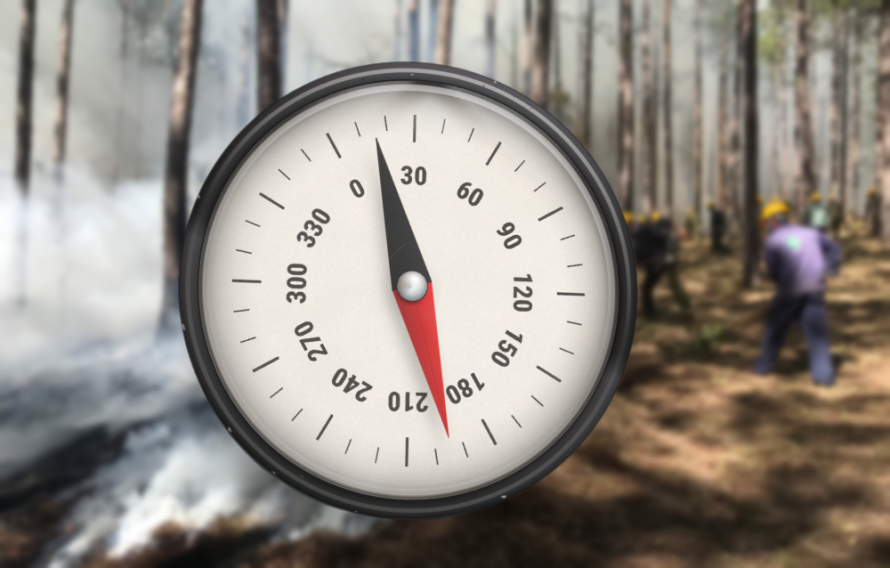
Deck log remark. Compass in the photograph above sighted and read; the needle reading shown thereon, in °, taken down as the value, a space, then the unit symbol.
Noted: 195 °
